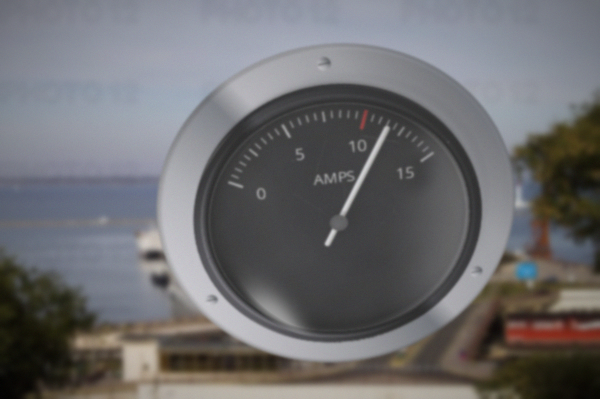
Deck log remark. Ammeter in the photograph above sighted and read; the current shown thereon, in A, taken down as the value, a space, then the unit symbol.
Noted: 11.5 A
